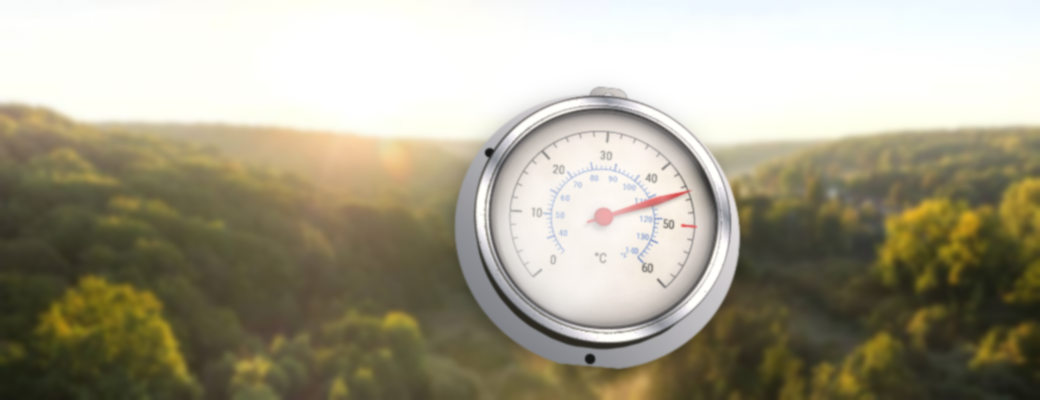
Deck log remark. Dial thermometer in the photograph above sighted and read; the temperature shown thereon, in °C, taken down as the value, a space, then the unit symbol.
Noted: 45 °C
